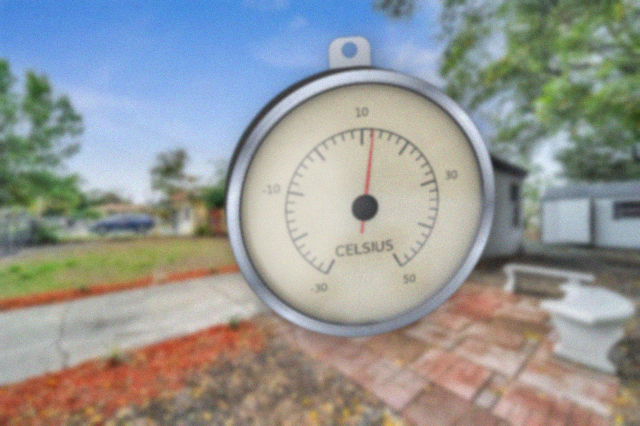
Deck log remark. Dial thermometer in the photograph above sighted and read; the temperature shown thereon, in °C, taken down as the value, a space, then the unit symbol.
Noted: 12 °C
